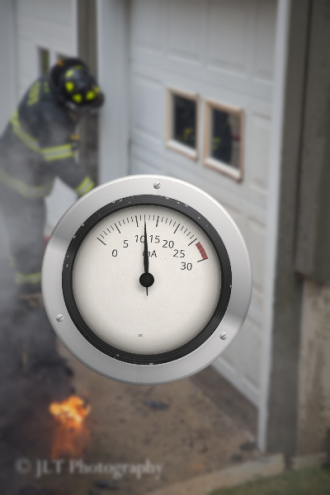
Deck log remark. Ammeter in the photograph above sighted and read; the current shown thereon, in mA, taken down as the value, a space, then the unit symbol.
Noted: 12 mA
